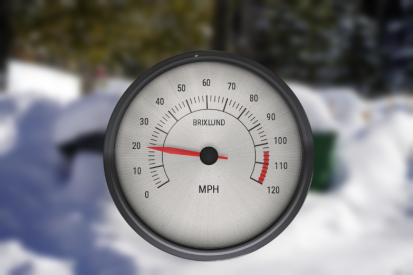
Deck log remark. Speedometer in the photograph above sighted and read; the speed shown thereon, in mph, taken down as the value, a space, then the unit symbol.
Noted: 20 mph
